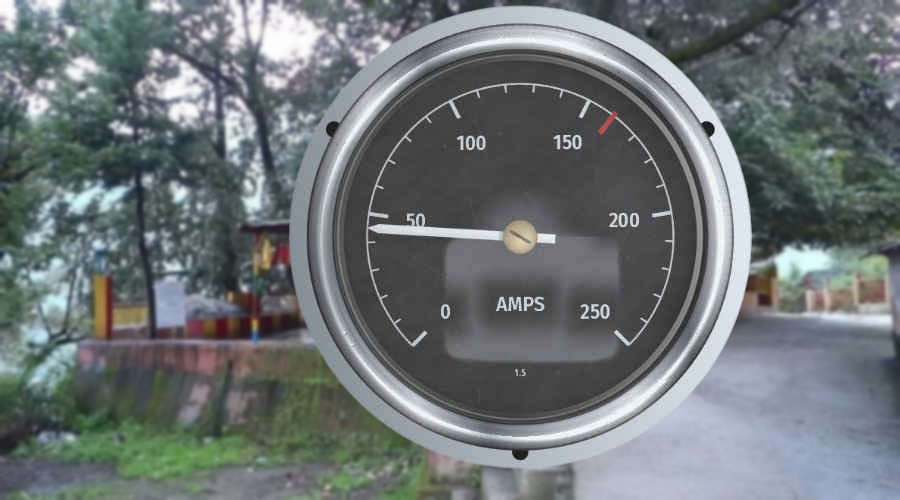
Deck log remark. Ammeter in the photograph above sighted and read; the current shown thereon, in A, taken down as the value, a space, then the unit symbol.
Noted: 45 A
